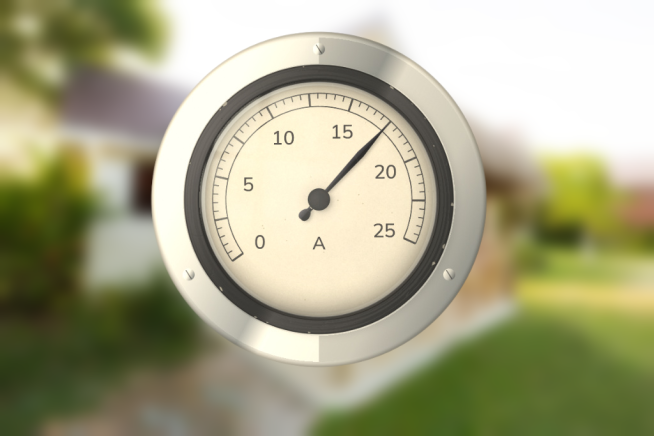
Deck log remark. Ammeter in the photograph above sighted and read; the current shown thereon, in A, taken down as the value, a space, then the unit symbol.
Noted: 17.5 A
